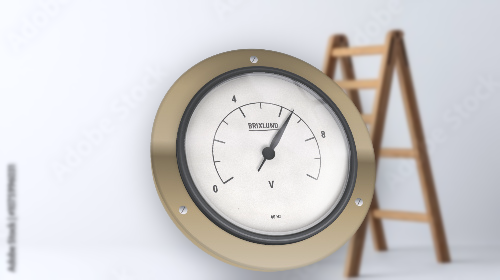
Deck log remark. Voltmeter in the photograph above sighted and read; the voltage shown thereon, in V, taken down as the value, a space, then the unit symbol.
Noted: 6.5 V
